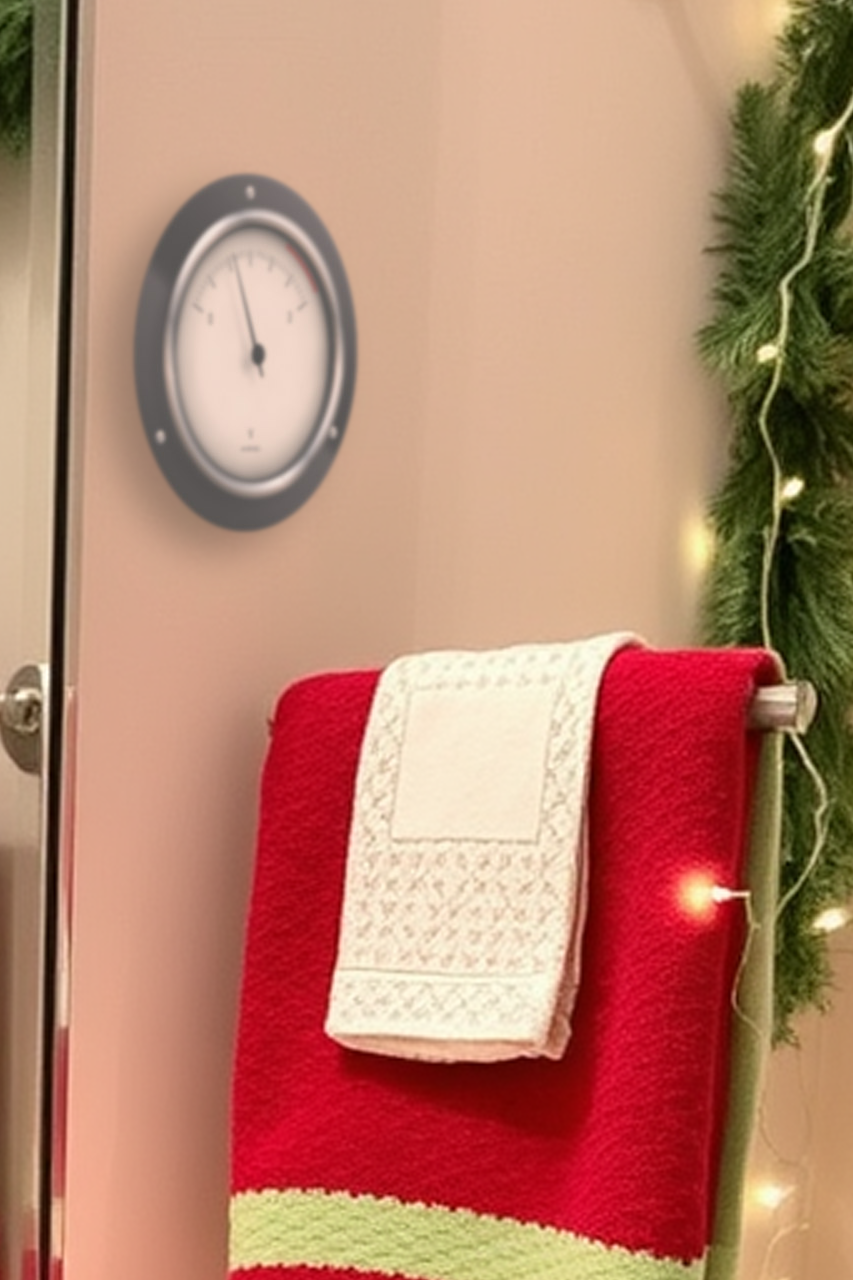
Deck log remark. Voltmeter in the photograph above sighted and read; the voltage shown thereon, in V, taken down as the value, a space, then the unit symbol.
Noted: 1 V
